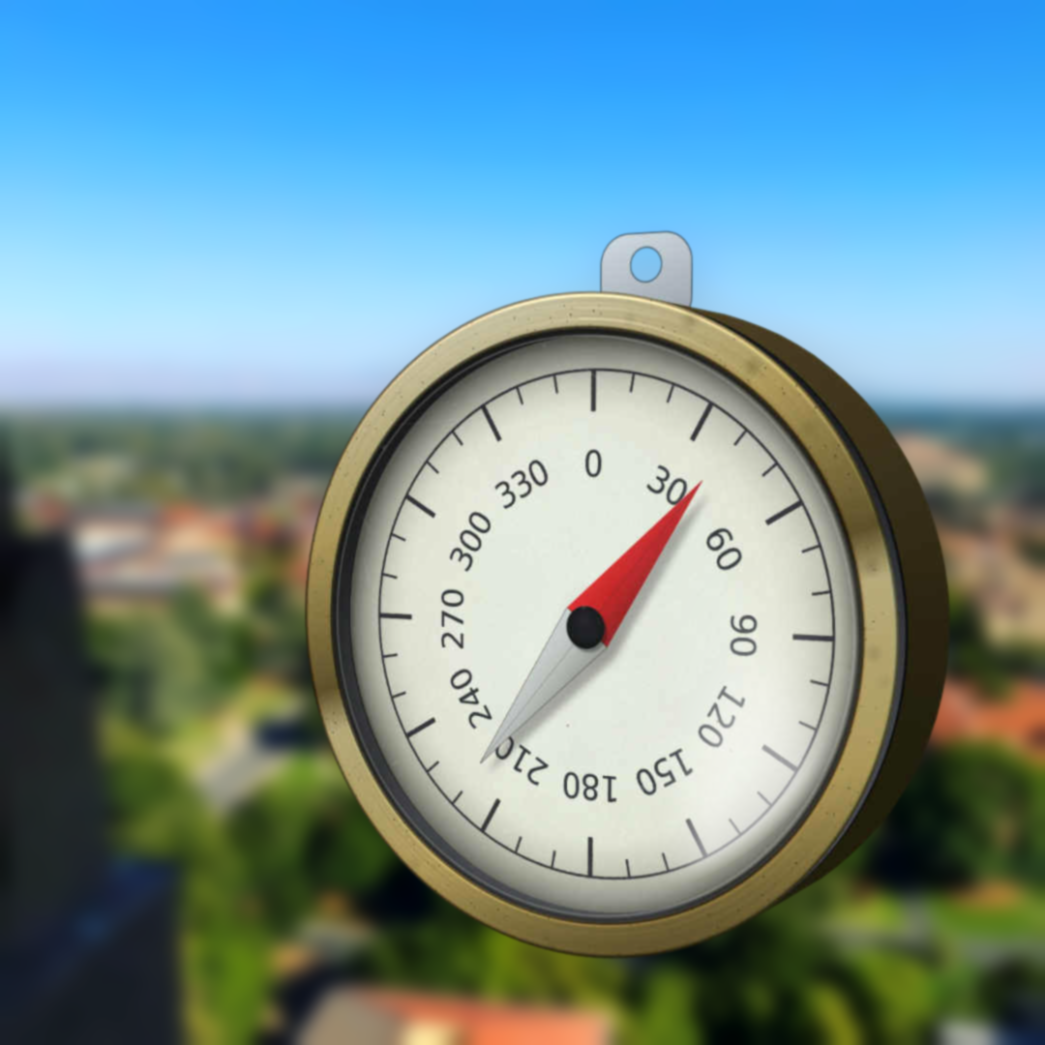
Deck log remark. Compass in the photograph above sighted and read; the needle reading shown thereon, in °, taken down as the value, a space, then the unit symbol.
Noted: 40 °
